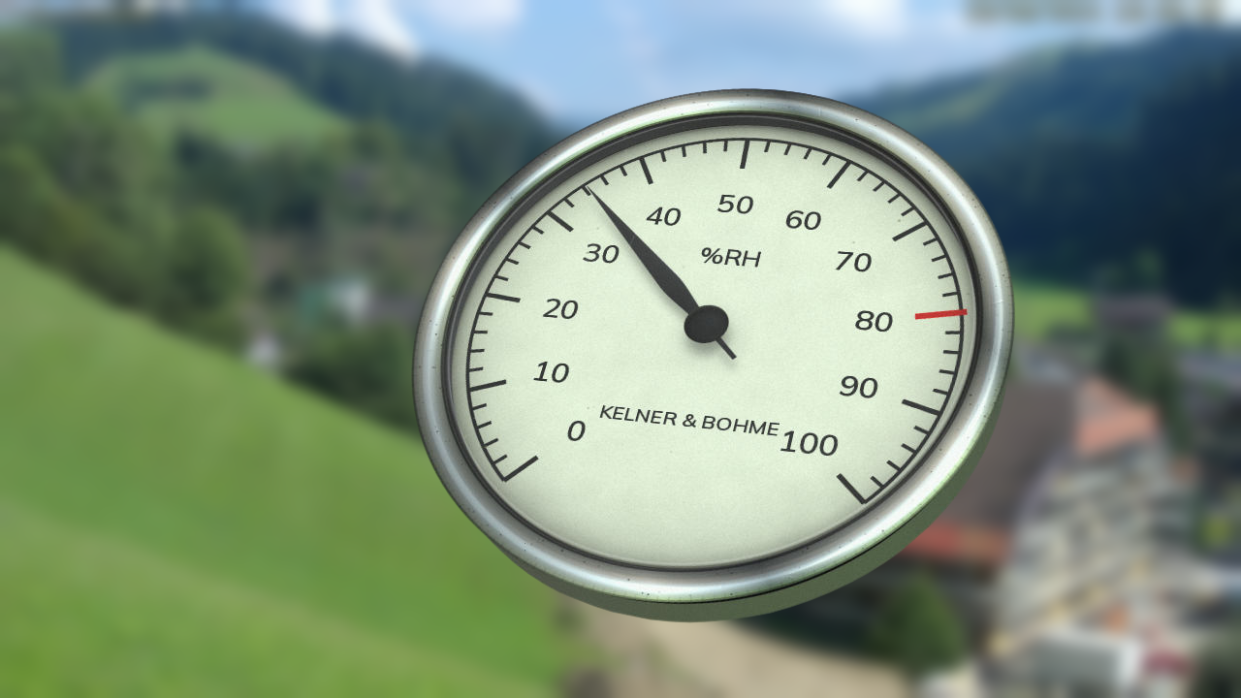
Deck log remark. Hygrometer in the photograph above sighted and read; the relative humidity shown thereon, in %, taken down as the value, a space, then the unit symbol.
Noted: 34 %
